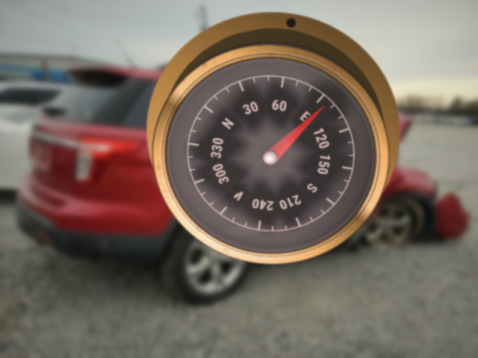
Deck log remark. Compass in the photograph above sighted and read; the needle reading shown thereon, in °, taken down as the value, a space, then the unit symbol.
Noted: 95 °
